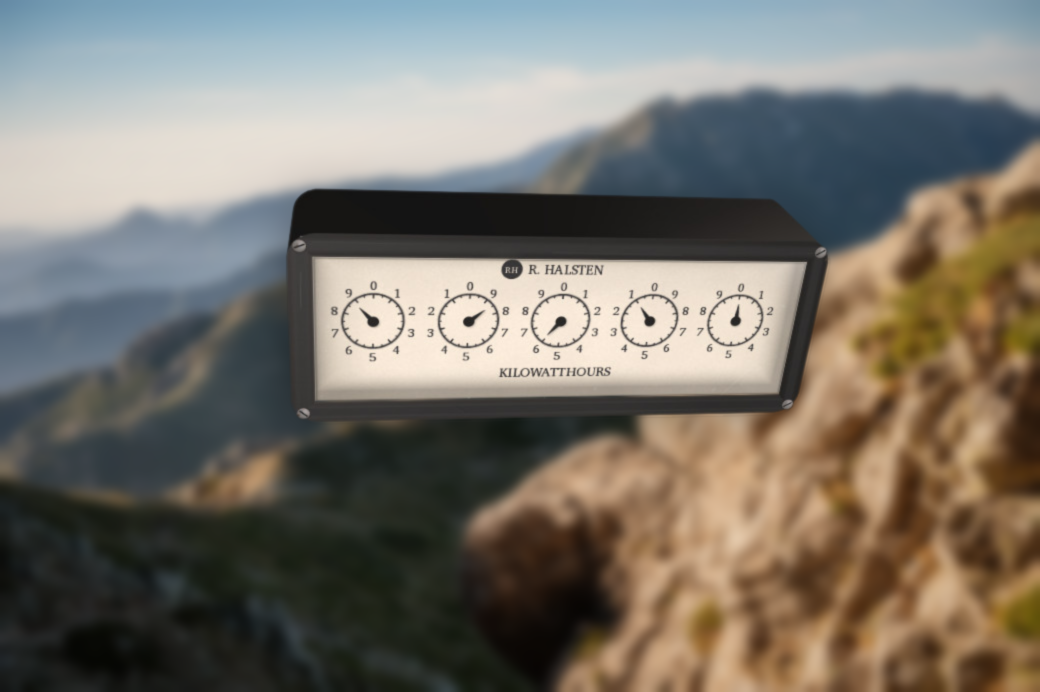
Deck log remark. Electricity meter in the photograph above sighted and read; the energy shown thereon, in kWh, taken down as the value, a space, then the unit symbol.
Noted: 88610 kWh
